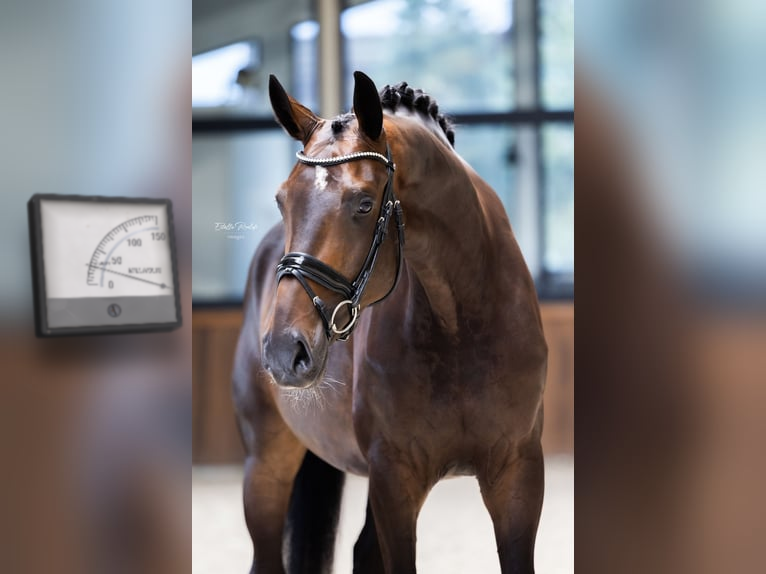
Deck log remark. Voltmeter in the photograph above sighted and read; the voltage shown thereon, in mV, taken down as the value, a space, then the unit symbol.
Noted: 25 mV
